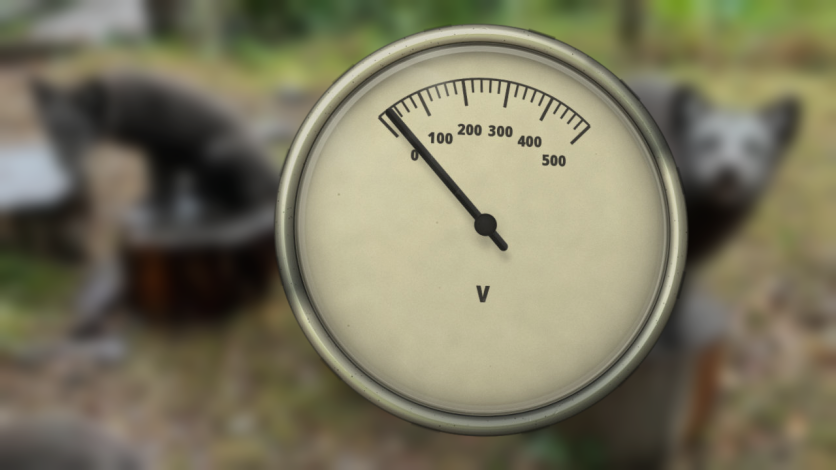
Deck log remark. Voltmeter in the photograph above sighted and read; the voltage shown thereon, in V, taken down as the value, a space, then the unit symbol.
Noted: 20 V
